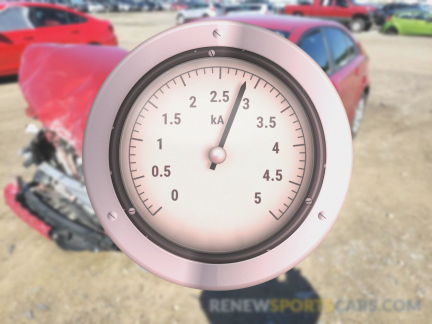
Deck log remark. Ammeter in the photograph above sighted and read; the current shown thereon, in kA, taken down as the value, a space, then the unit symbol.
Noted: 2.85 kA
